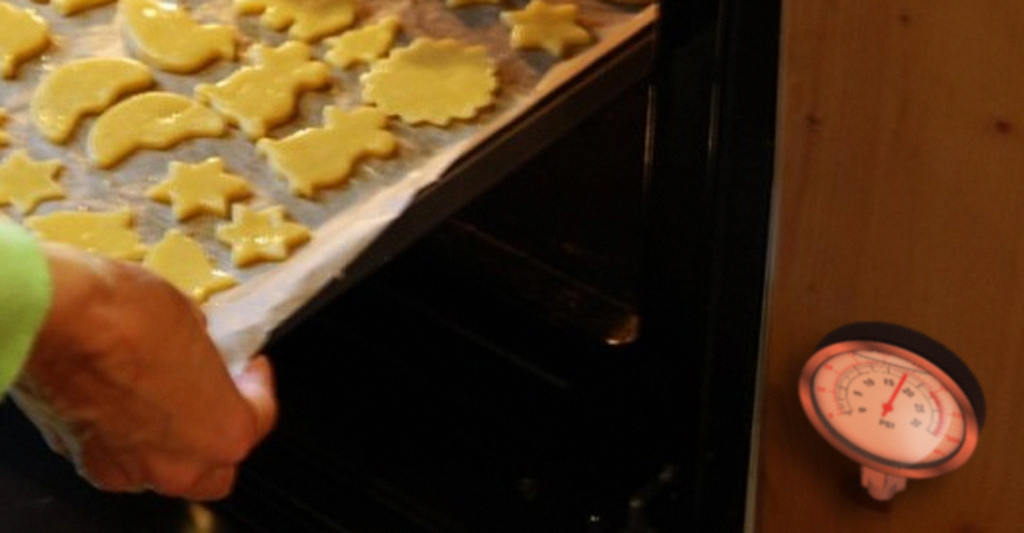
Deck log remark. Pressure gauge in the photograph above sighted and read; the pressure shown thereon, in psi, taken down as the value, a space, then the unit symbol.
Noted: 17.5 psi
